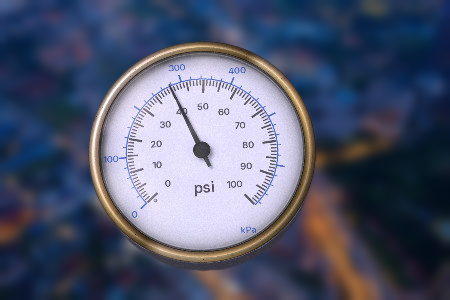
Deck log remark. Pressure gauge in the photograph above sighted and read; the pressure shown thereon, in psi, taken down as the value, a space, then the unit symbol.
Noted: 40 psi
